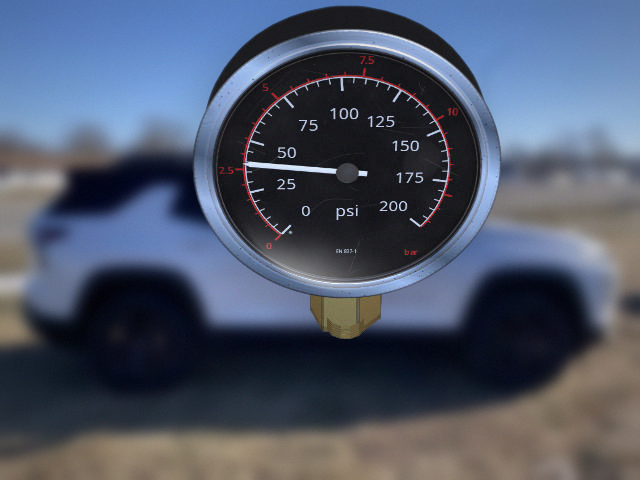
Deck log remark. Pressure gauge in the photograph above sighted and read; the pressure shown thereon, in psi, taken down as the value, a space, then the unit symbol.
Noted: 40 psi
